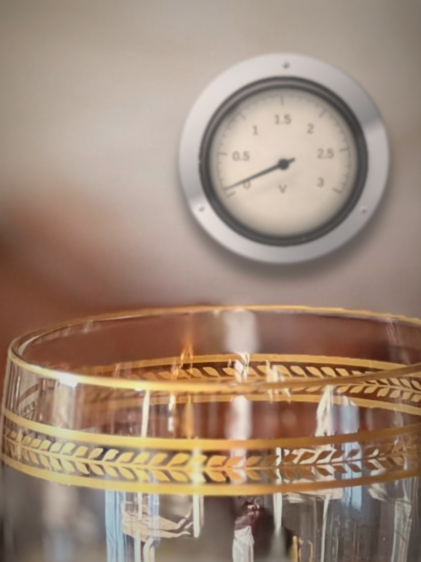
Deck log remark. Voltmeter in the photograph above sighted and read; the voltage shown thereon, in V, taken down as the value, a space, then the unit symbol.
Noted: 0.1 V
